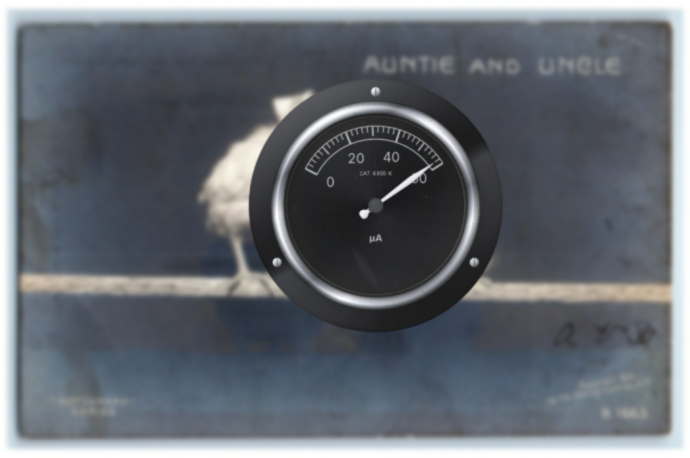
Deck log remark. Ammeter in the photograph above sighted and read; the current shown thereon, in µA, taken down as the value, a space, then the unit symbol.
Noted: 58 µA
